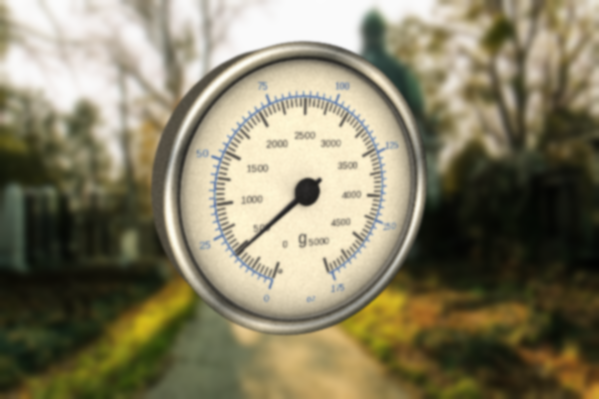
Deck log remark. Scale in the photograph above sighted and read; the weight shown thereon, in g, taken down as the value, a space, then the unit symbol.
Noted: 500 g
